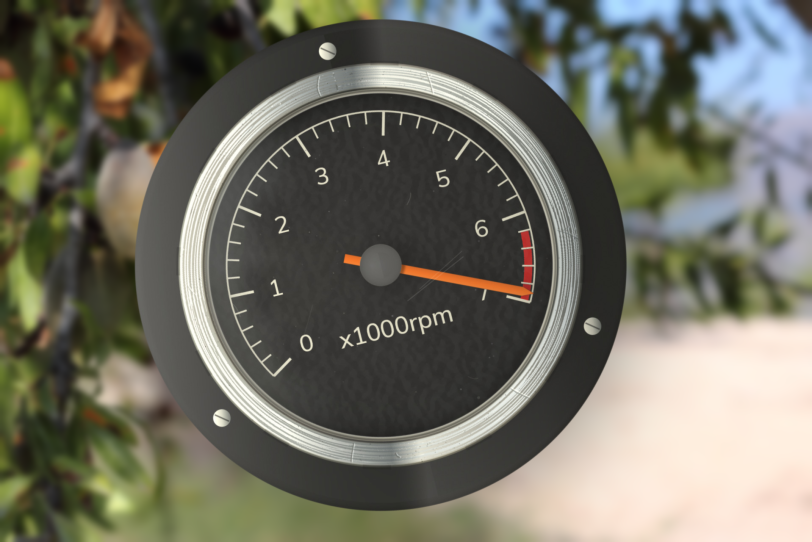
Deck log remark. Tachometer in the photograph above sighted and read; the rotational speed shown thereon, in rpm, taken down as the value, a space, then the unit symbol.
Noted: 6900 rpm
